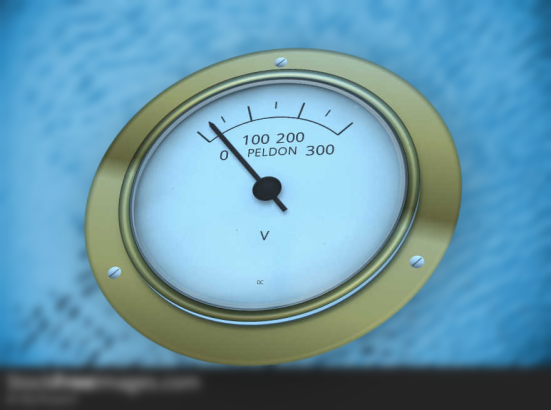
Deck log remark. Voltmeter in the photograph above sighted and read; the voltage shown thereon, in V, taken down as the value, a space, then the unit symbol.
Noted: 25 V
